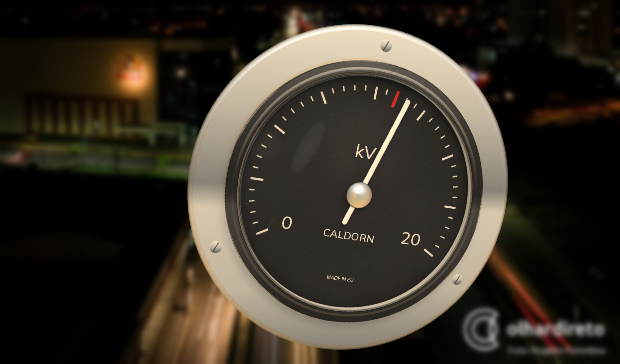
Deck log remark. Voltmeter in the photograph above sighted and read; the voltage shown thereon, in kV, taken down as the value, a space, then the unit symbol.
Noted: 11.5 kV
